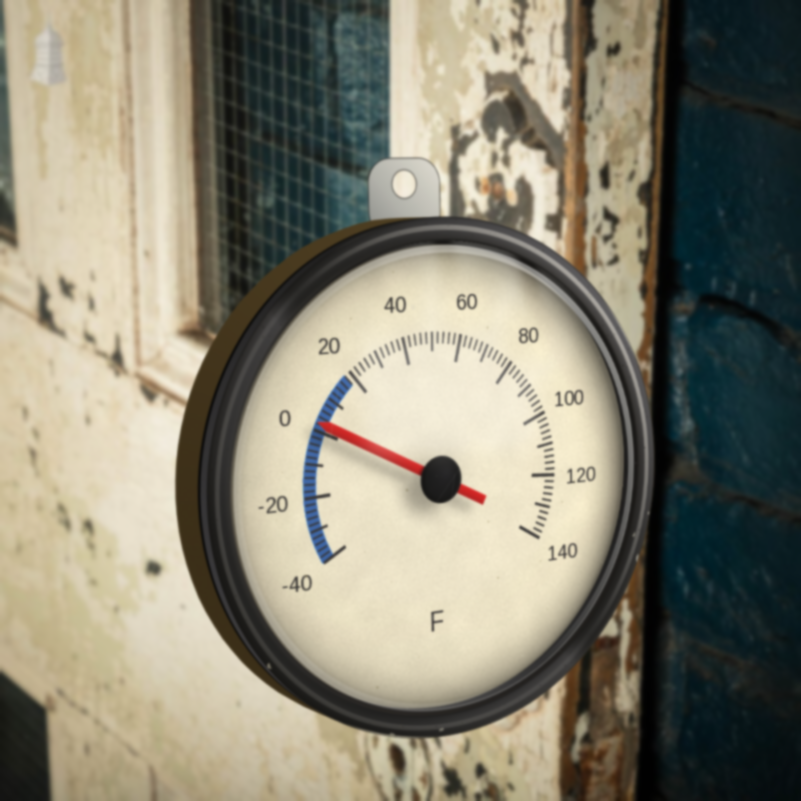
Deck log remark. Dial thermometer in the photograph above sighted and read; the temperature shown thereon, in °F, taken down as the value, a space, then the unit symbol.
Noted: 2 °F
